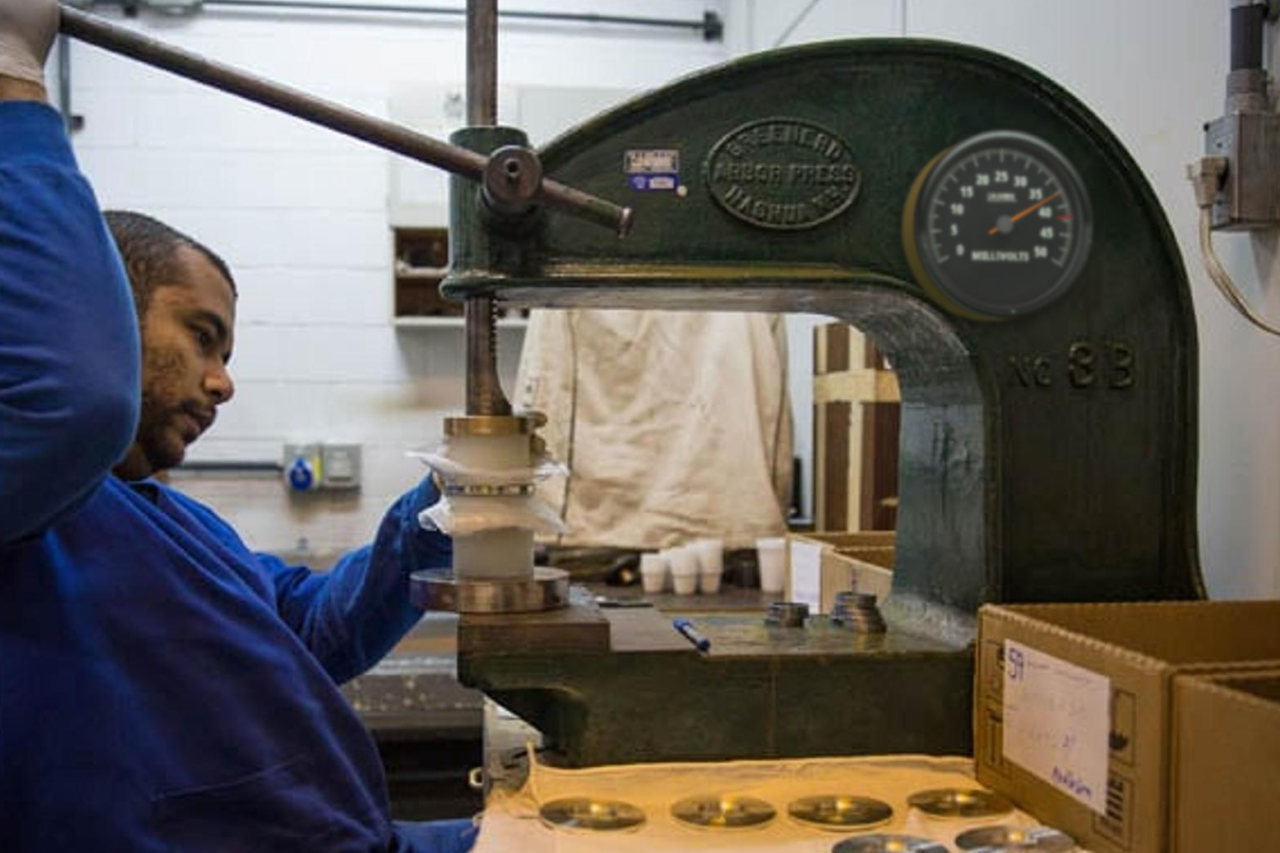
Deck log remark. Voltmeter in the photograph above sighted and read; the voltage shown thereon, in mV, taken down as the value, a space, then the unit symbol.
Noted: 37.5 mV
